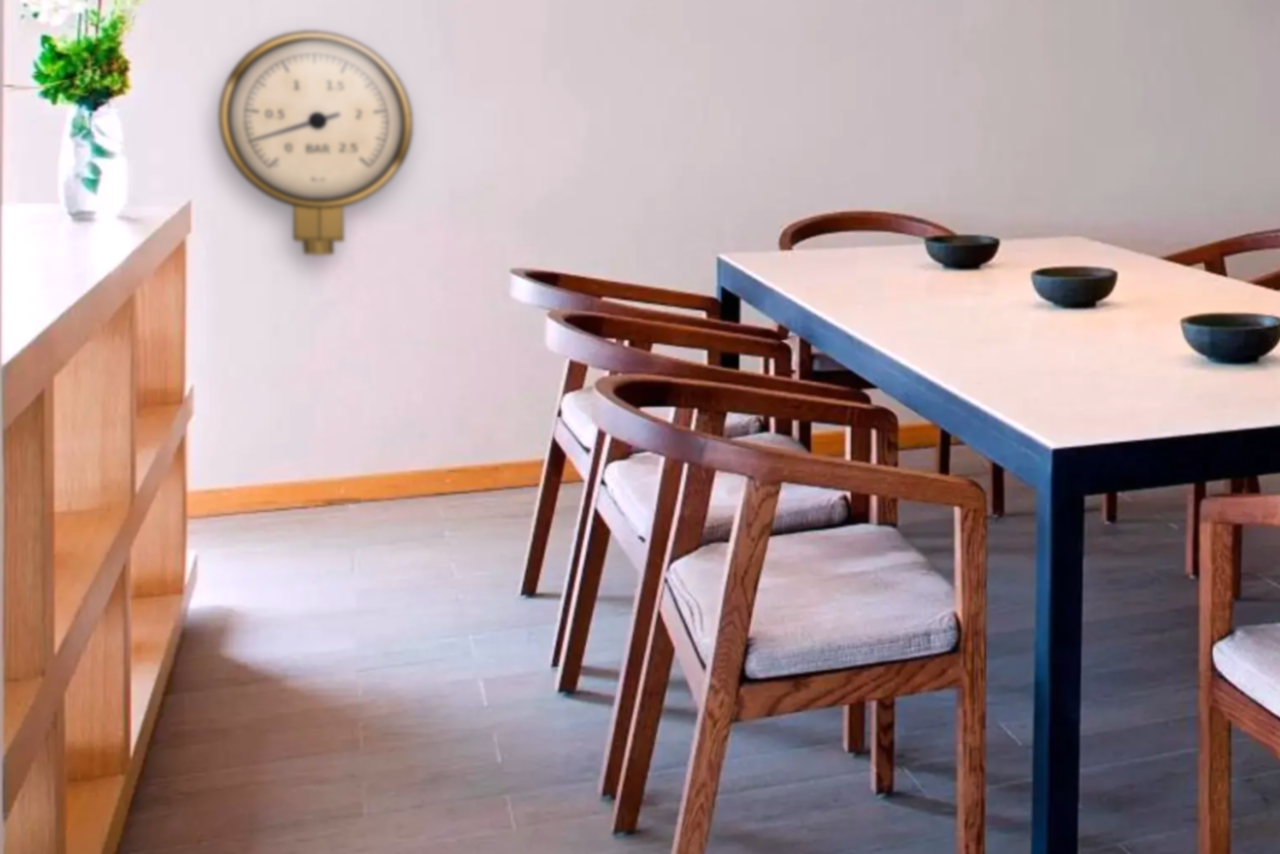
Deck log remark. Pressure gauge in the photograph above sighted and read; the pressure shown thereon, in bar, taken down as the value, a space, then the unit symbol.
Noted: 0.25 bar
